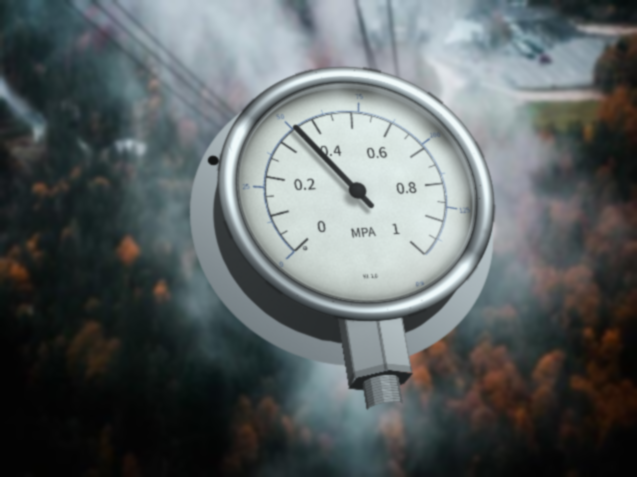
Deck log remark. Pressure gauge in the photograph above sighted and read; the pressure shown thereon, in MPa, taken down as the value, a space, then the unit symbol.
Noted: 0.35 MPa
